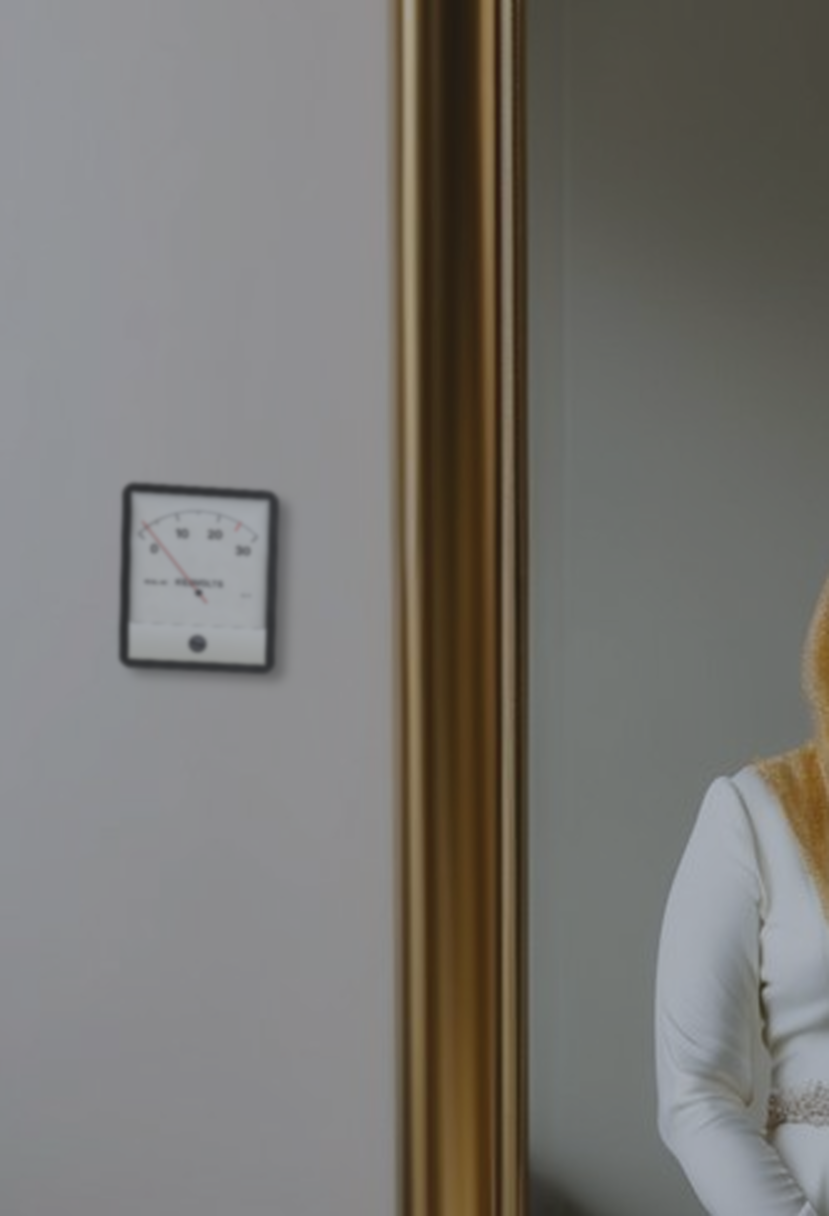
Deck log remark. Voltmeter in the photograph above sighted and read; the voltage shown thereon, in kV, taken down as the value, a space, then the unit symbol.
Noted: 2.5 kV
